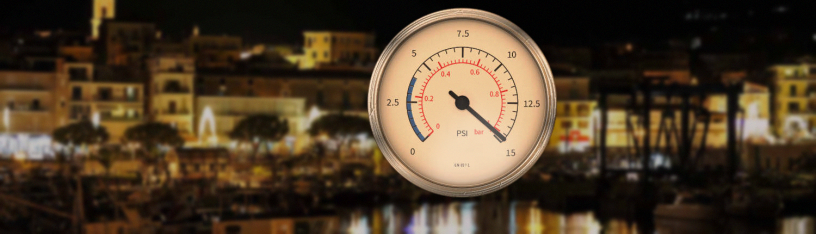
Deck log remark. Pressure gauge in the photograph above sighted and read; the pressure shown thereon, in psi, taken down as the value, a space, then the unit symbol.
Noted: 14.75 psi
